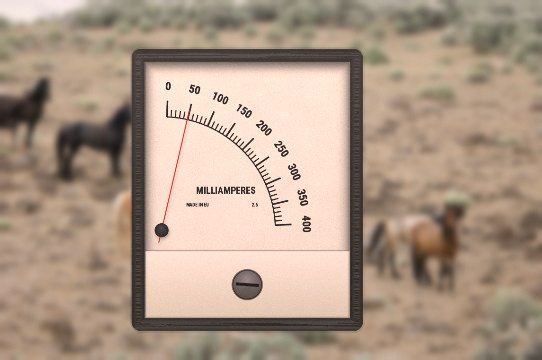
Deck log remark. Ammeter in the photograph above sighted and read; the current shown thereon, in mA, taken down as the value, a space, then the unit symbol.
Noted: 50 mA
